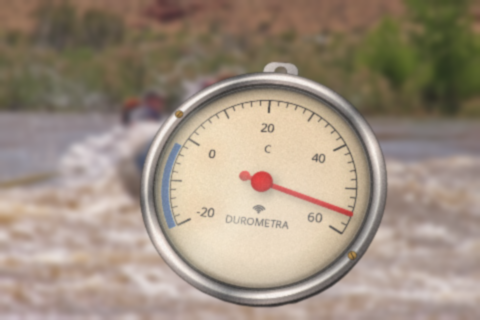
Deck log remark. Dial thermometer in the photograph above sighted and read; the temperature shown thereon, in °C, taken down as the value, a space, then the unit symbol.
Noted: 56 °C
